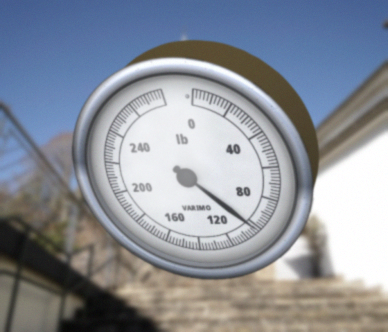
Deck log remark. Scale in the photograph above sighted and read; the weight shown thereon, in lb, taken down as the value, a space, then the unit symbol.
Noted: 100 lb
